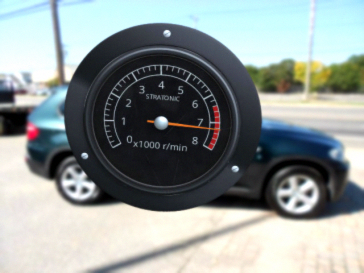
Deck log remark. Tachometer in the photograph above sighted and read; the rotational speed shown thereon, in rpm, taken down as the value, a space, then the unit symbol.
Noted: 7200 rpm
